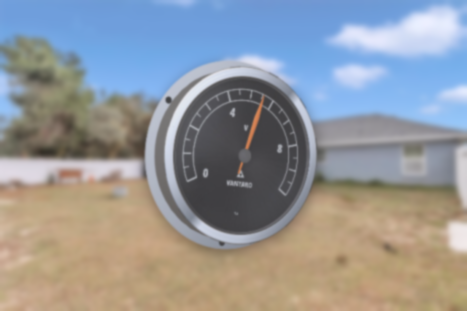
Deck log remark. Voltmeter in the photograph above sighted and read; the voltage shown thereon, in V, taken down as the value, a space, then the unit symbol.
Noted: 5.5 V
